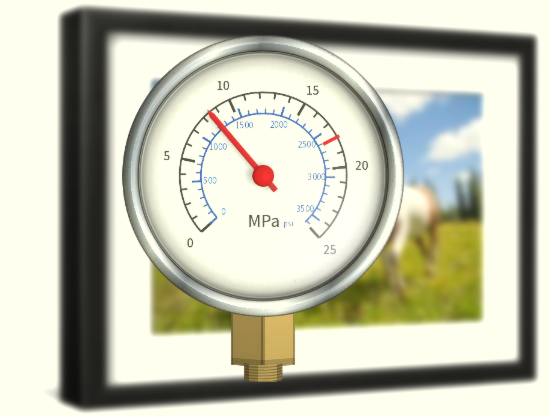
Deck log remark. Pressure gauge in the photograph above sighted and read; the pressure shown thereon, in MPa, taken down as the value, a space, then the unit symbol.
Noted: 8.5 MPa
